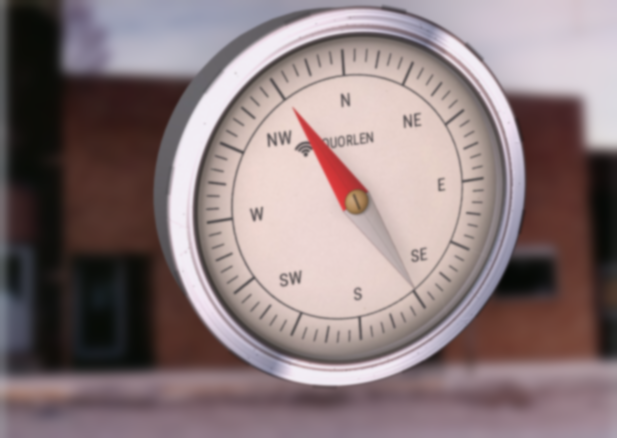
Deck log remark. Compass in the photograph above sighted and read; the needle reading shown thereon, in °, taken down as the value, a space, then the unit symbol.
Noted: 330 °
